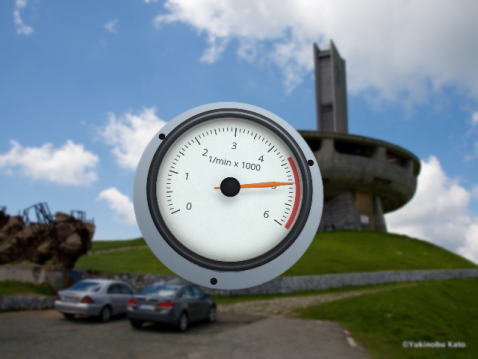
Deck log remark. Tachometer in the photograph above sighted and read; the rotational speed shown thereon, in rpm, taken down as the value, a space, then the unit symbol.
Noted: 5000 rpm
